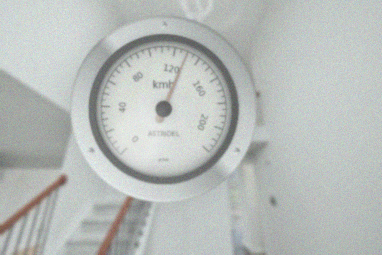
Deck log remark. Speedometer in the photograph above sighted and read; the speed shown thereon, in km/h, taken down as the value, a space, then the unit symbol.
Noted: 130 km/h
